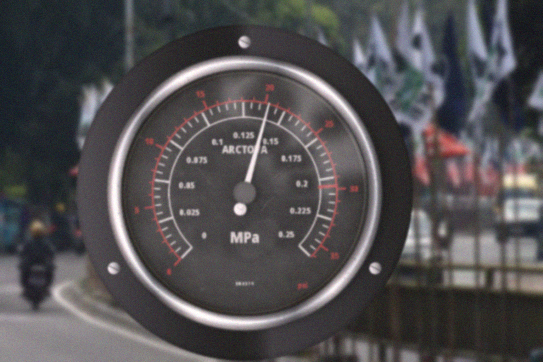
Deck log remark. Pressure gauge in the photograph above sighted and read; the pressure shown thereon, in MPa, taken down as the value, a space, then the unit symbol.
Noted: 0.14 MPa
